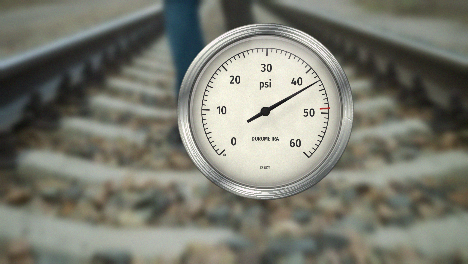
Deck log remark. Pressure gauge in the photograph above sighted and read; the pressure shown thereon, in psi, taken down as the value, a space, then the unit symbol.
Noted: 43 psi
